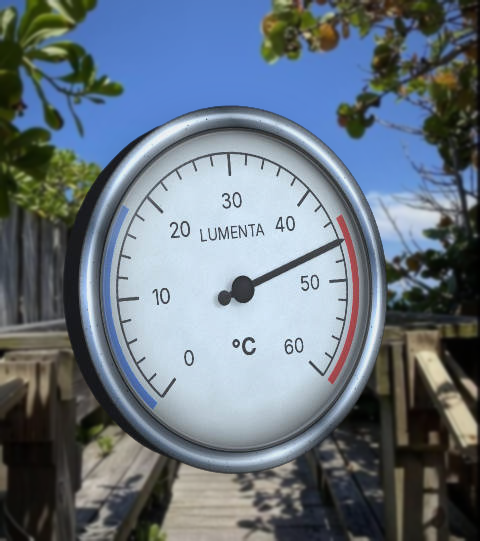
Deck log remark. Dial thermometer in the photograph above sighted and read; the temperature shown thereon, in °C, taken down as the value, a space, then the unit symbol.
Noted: 46 °C
